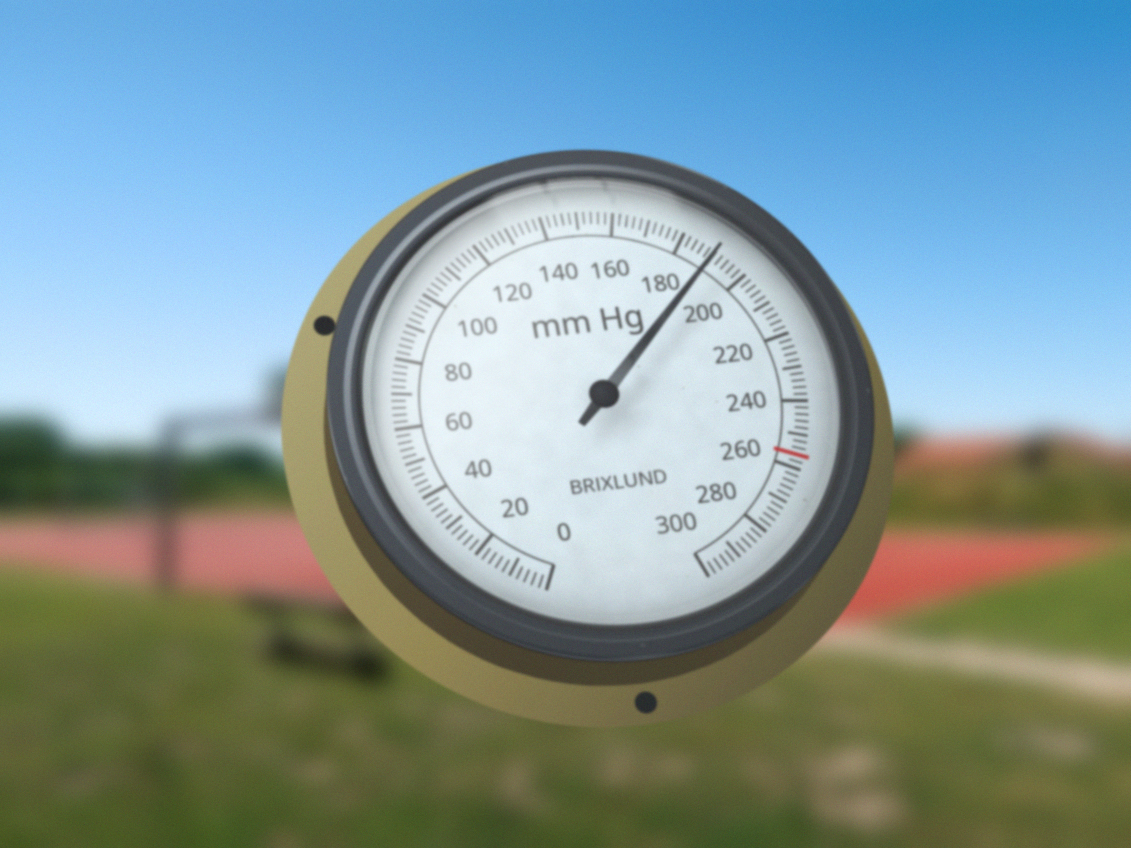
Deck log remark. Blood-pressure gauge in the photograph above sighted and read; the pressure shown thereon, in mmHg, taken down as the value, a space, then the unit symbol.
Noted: 190 mmHg
